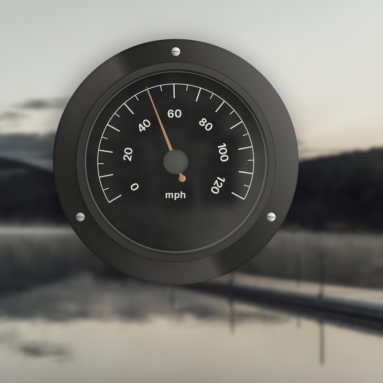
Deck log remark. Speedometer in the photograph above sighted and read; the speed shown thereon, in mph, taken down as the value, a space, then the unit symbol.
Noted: 50 mph
